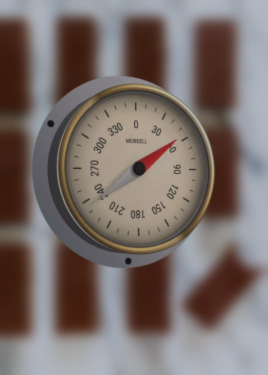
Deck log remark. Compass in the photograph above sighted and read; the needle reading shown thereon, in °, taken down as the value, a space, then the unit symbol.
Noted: 55 °
